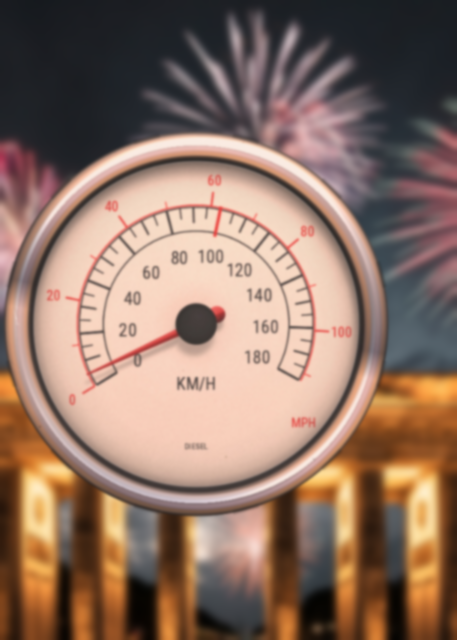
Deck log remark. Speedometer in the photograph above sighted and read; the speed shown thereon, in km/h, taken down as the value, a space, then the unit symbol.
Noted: 5 km/h
